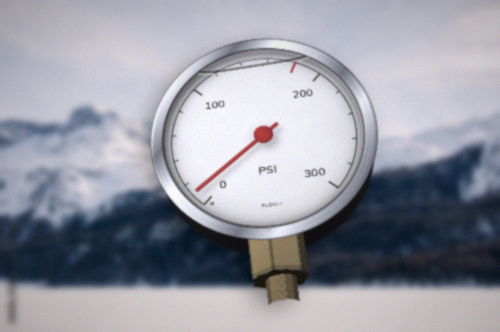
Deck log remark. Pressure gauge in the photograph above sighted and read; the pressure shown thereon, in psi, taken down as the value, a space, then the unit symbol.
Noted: 10 psi
